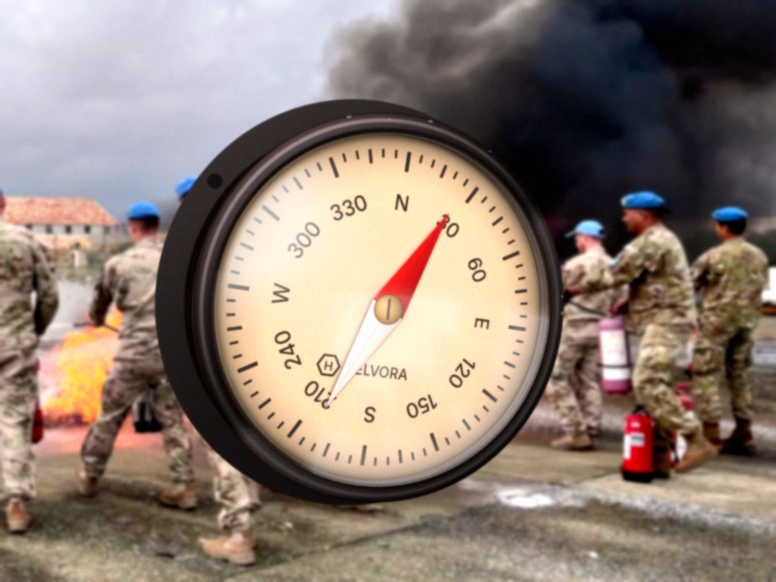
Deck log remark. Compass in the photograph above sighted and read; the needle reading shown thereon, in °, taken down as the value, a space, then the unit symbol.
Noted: 25 °
